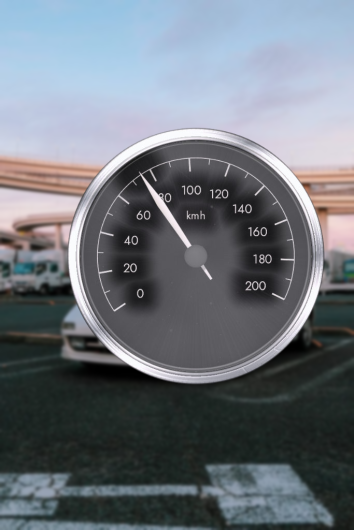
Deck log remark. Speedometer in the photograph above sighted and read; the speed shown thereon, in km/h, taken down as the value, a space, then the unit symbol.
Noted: 75 km/h
